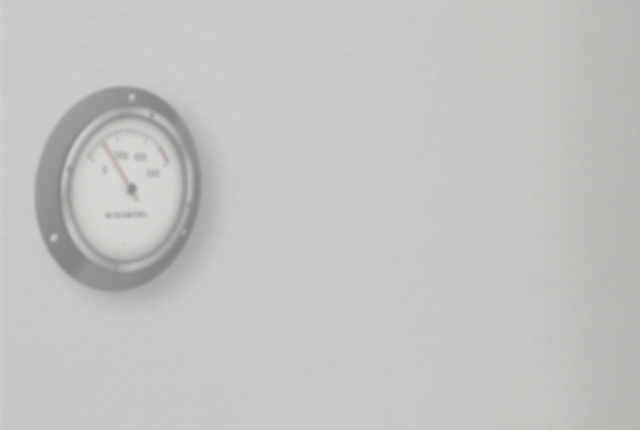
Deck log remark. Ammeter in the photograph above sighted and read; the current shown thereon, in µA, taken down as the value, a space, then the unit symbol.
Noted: 100 µA
